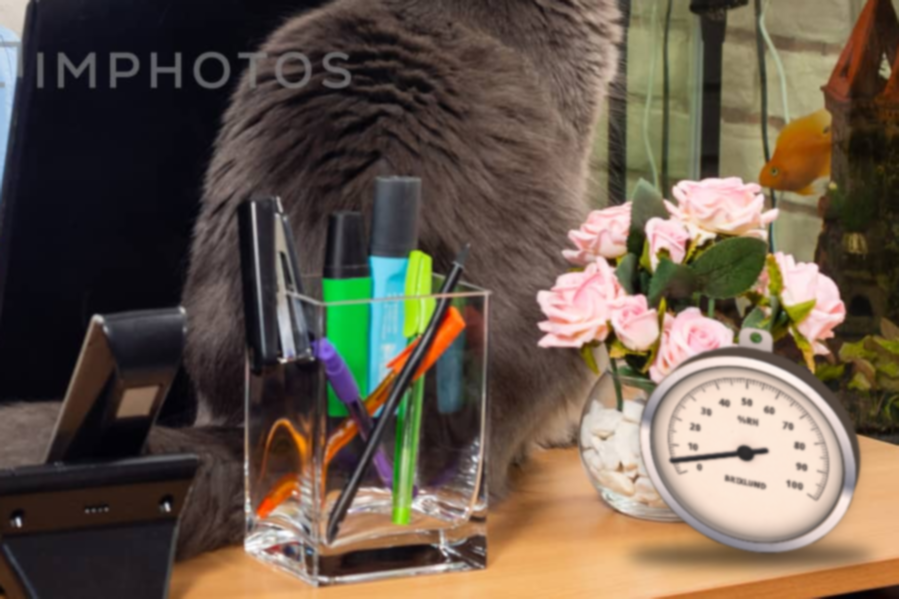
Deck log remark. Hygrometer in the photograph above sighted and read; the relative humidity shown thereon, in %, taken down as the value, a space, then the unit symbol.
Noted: 5 %
